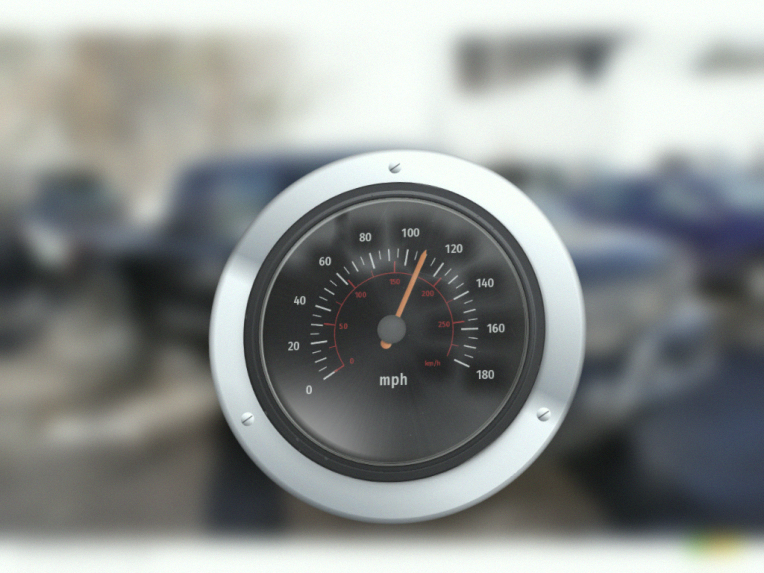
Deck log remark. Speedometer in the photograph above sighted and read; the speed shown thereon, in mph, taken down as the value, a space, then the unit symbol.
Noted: 110 mph
